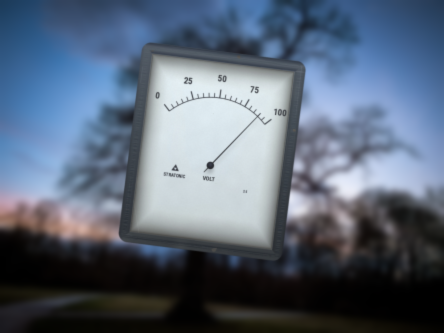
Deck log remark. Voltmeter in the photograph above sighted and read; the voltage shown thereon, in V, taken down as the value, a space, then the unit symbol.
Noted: 90 V
